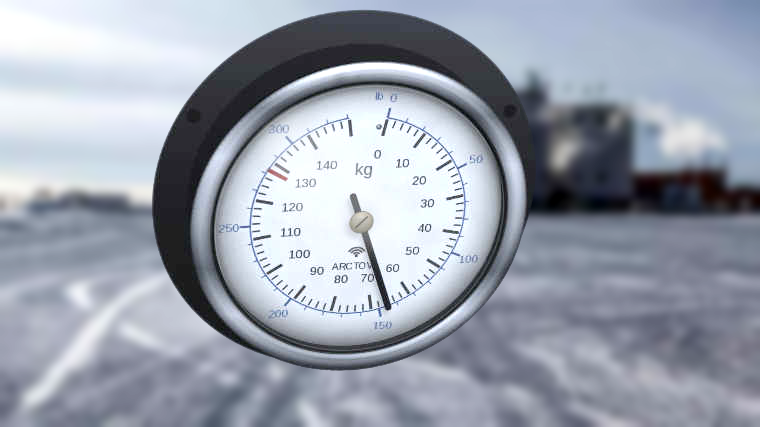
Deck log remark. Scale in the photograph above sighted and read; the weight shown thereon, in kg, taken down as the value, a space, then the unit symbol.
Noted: 66 kg
